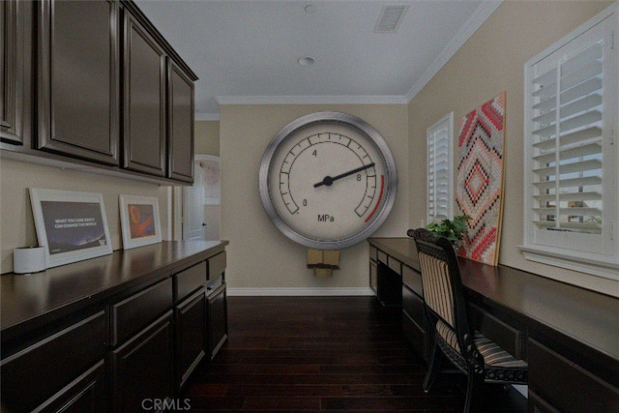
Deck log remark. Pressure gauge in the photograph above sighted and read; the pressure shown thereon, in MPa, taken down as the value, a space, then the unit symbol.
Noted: 7.5 MPa
